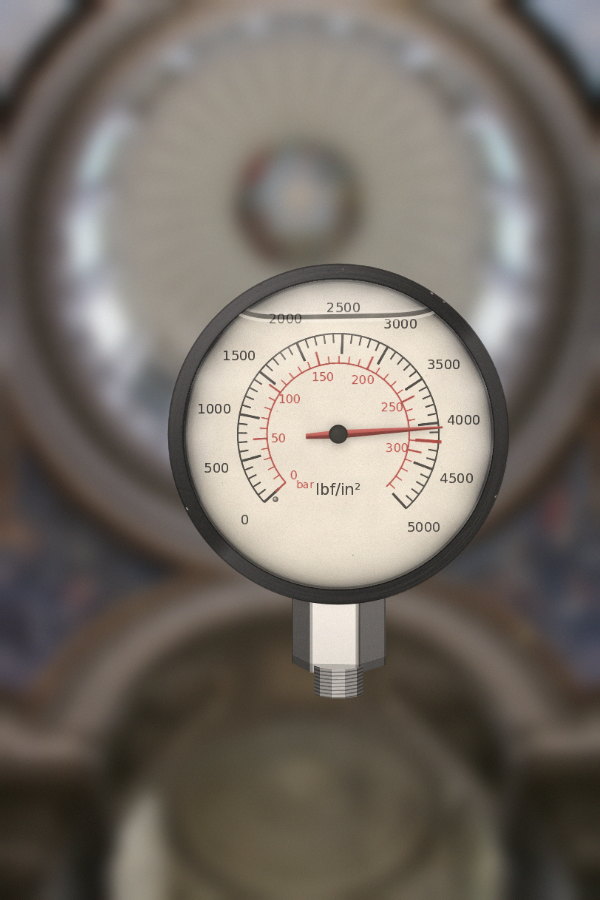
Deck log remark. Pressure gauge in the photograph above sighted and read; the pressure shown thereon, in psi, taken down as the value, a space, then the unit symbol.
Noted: 4050 psi
